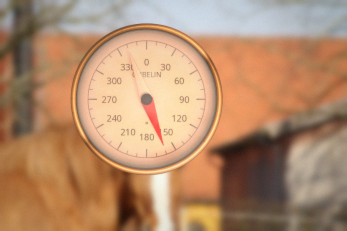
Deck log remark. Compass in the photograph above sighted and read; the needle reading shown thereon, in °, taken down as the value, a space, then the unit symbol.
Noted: 160 °
